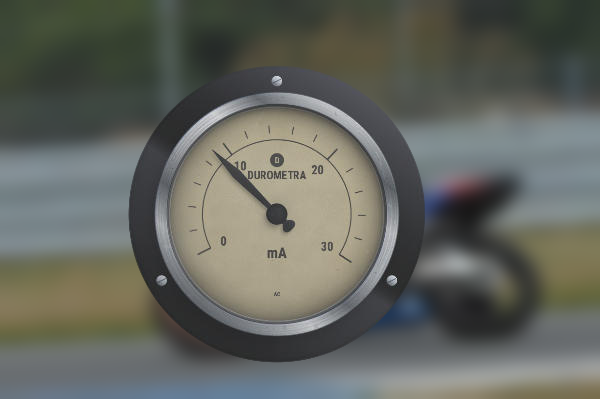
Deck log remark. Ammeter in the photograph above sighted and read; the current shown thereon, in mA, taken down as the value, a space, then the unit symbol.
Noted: 9 mA
